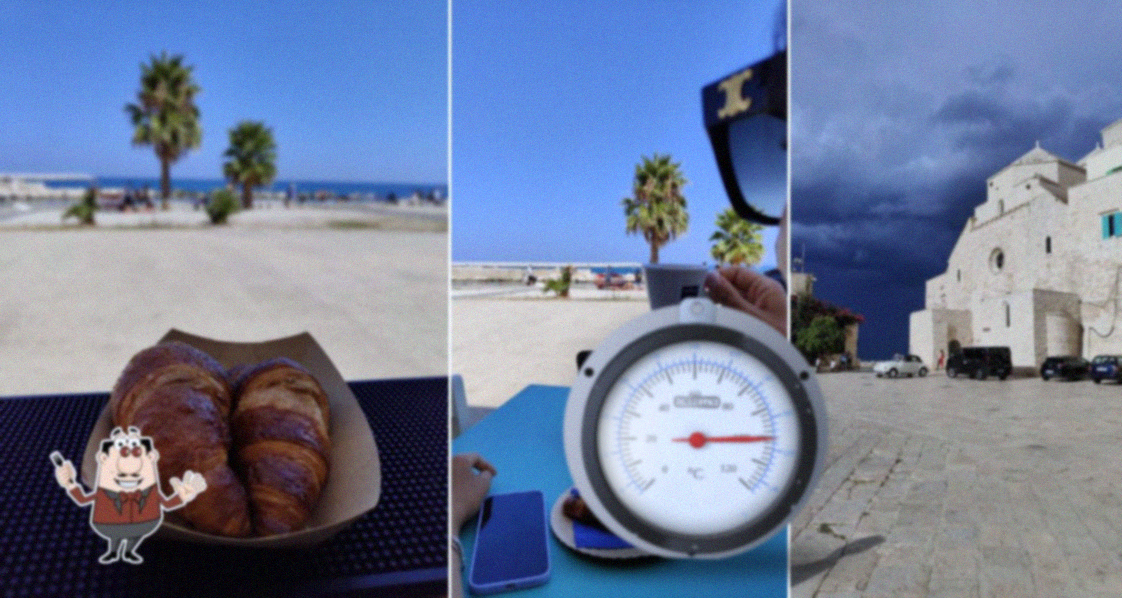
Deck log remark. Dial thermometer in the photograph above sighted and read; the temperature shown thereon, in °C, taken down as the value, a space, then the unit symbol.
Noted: 100 °C
